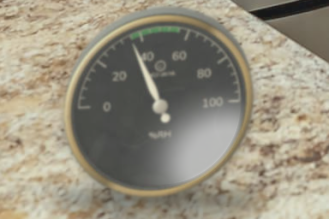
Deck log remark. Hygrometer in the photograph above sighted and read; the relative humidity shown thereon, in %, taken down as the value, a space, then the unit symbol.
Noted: 36 %
